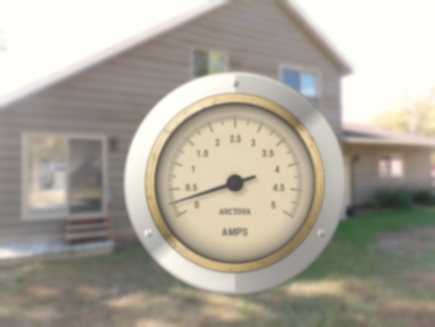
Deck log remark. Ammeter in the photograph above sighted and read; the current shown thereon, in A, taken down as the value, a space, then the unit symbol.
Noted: 0.25 A
